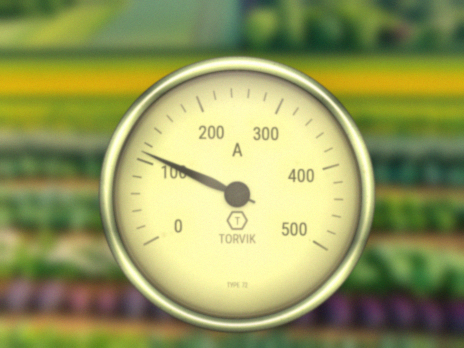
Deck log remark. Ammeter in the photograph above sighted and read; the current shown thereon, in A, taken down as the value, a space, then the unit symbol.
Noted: 110 A
